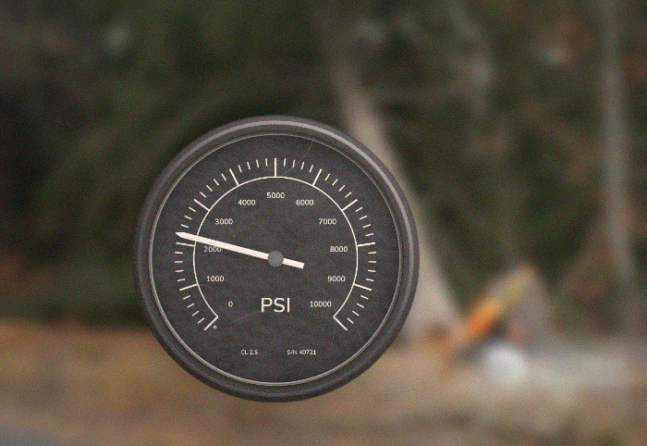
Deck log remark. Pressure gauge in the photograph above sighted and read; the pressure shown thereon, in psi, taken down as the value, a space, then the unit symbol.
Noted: 2200 psi
